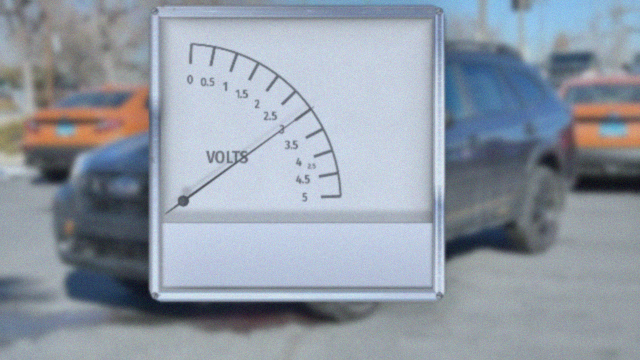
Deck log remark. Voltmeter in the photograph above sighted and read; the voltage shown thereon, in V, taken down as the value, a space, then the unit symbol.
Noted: 3 V
